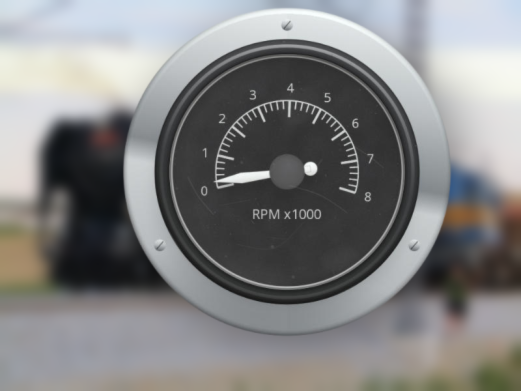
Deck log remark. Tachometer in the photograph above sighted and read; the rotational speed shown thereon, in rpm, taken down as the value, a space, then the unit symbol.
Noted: 200 rpm
